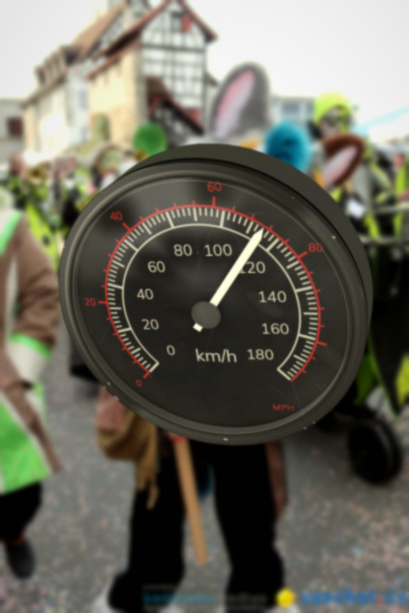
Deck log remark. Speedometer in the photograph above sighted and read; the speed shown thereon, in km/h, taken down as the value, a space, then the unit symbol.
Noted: 114 km/h
